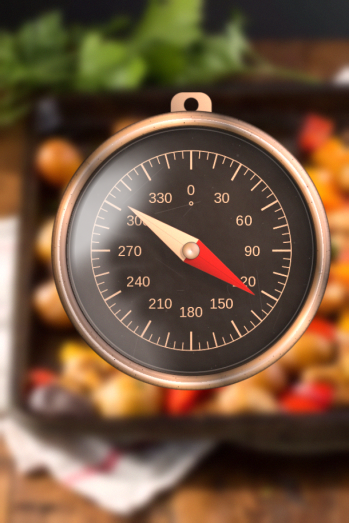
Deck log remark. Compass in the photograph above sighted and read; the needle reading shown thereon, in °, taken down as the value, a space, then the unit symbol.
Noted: 125 °
